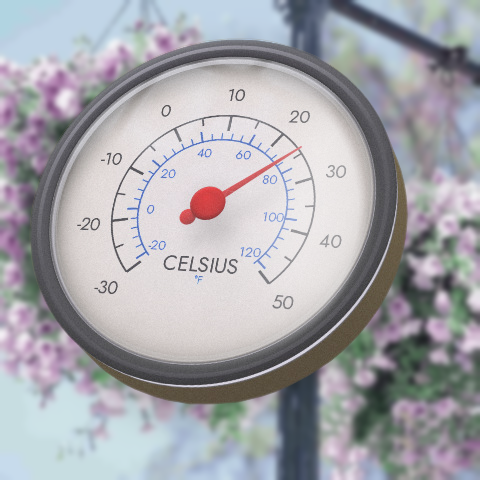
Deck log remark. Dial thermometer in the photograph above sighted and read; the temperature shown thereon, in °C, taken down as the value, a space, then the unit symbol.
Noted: 25 °C
